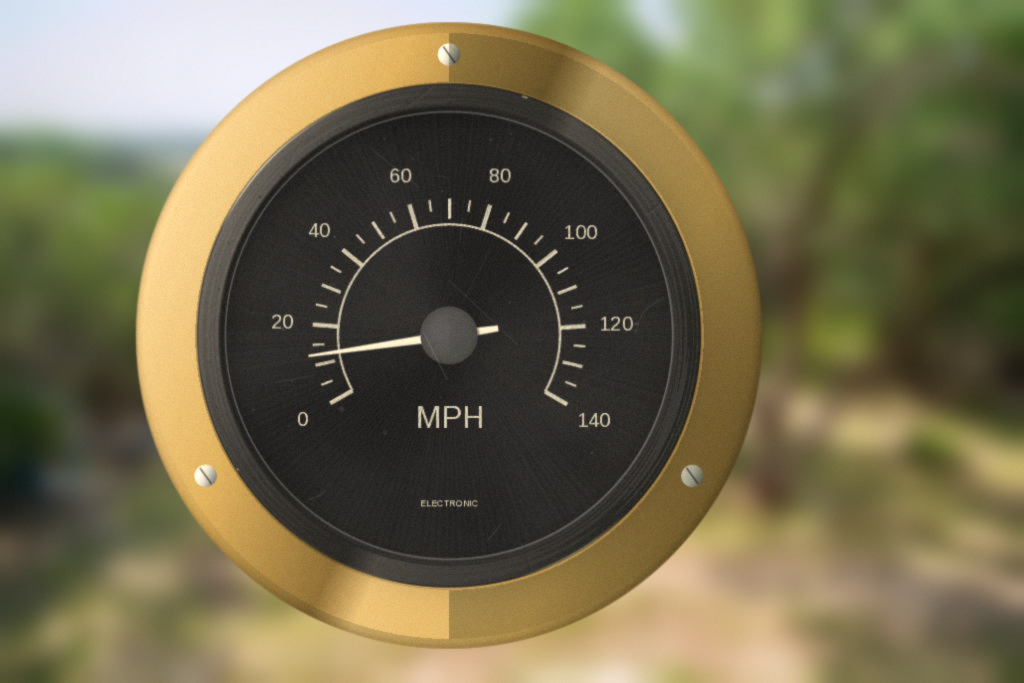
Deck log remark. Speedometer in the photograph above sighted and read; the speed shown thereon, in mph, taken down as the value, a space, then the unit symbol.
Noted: 12.5 mph
